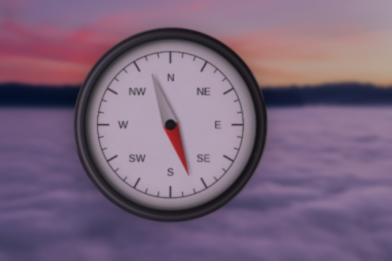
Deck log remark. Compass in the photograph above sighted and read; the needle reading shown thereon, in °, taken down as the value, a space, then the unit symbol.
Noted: 160 °
